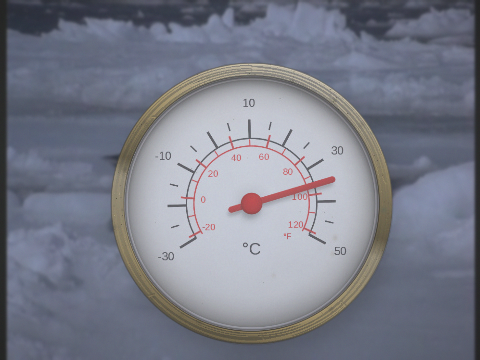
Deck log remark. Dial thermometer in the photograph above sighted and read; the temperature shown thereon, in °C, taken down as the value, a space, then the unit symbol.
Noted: 35 °C
